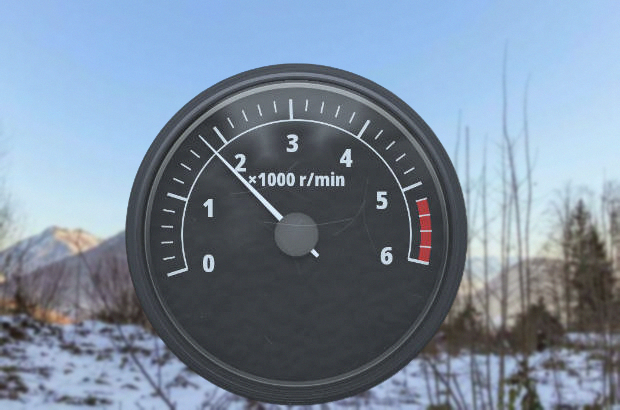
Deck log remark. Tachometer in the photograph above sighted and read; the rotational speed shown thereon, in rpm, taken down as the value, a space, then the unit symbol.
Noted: 1800 rpm
